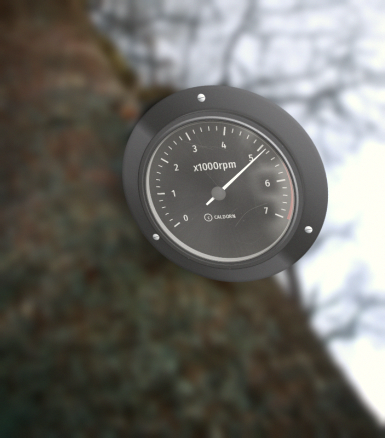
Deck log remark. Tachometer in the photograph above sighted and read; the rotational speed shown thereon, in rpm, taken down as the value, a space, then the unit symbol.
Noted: 5100 rpm
